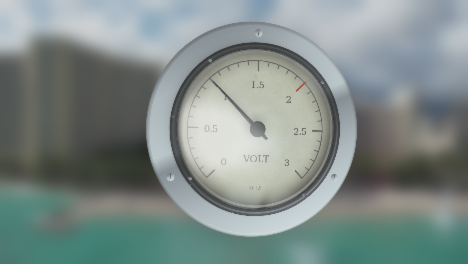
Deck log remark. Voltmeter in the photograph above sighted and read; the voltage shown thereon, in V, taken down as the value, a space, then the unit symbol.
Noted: 1 V
